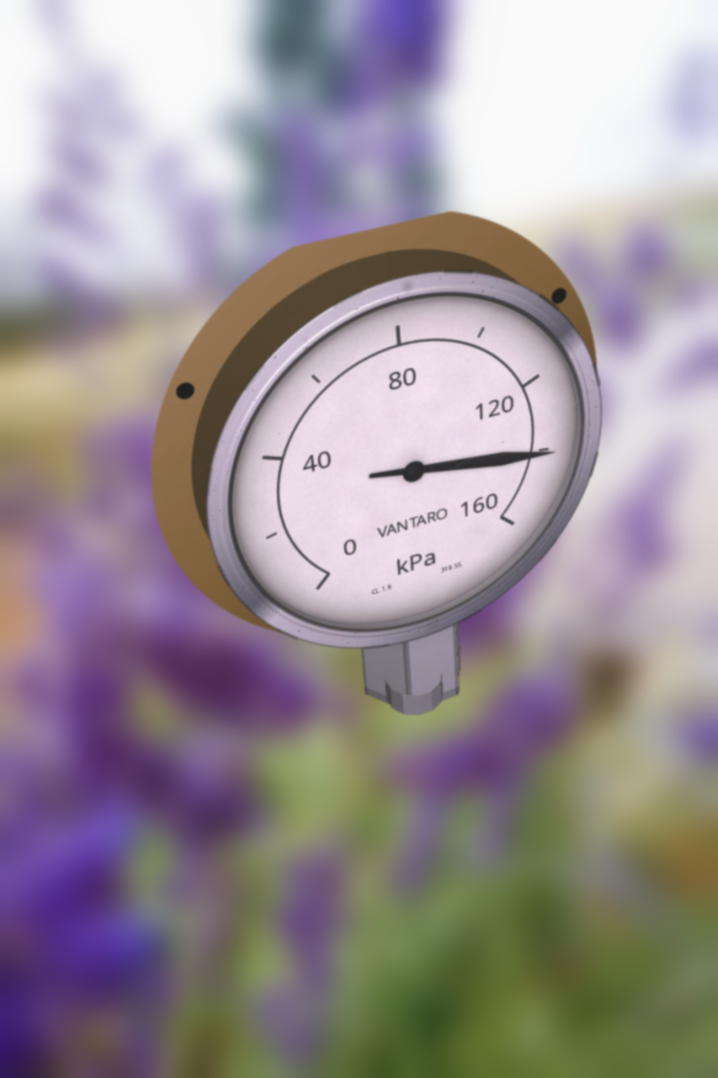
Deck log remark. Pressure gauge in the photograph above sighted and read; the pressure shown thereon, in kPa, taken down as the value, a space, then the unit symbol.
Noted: 140 kPa
